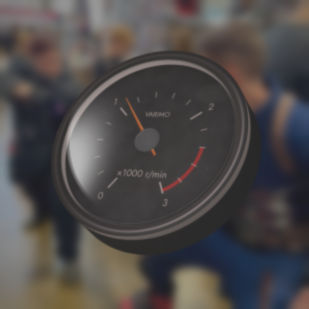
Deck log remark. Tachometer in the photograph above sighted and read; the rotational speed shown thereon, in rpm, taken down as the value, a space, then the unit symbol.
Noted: 1100 rpm
